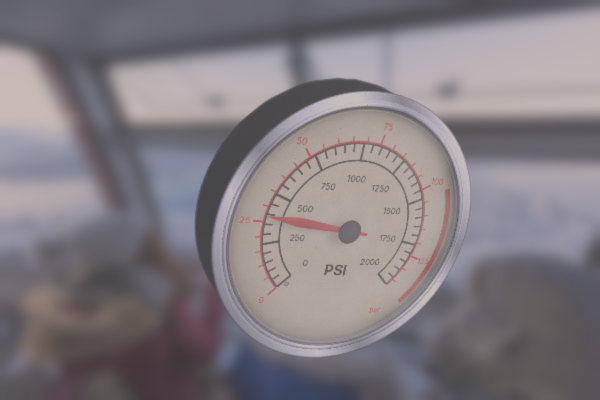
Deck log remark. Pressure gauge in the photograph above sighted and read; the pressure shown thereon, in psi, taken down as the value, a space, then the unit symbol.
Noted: 400 psi
